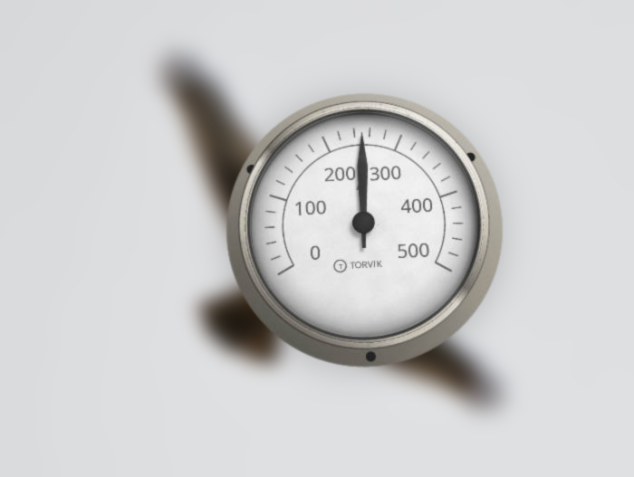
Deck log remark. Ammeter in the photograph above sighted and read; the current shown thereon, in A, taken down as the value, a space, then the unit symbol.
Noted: 250 A
